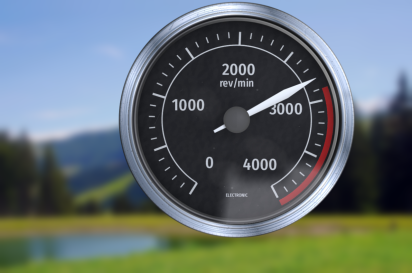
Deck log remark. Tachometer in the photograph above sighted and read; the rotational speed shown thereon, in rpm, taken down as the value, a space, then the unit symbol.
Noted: 2800 rpm
